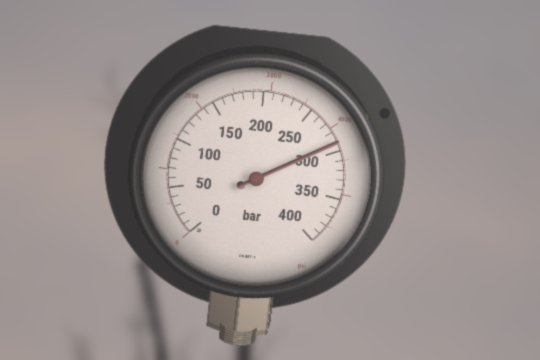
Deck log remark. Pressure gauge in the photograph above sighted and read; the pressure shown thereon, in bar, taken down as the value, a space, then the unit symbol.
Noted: 290 bar
